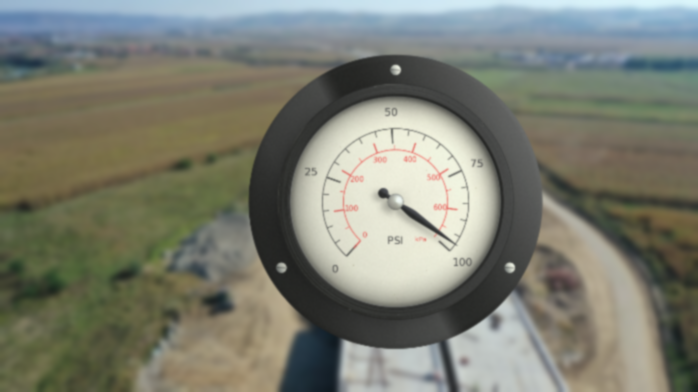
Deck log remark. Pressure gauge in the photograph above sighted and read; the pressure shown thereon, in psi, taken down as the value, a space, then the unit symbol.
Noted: 97.5 psi
